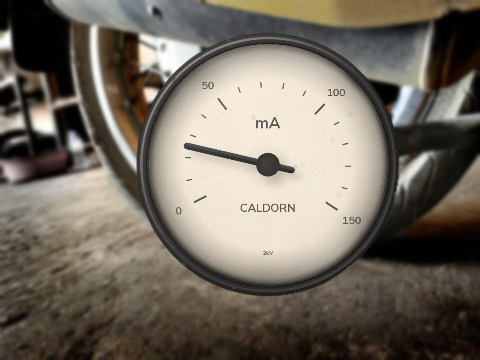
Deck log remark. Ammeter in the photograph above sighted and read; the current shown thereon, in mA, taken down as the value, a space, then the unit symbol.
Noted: 25 mA
